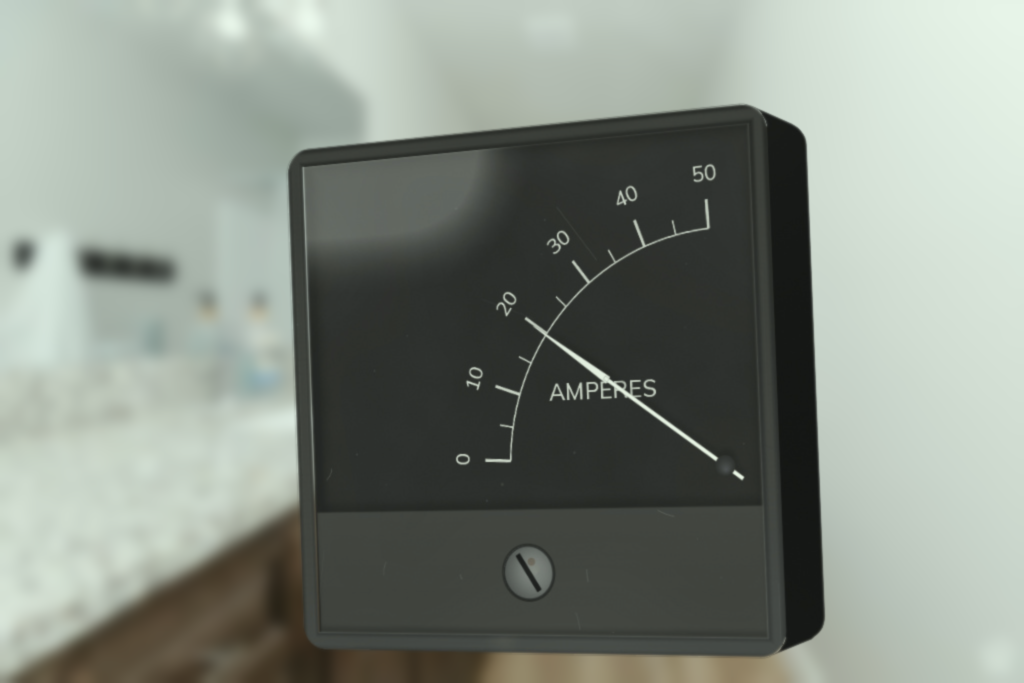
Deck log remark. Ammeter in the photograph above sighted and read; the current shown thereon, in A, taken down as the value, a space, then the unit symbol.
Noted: 20 A
